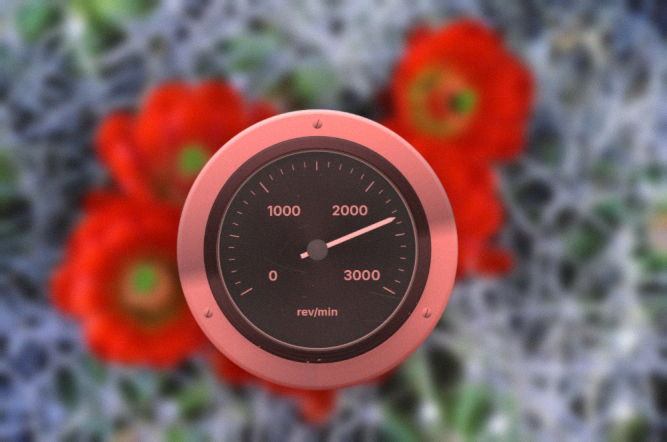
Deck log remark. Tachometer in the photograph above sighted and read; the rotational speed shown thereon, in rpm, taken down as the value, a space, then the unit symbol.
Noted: 2350 rpm
